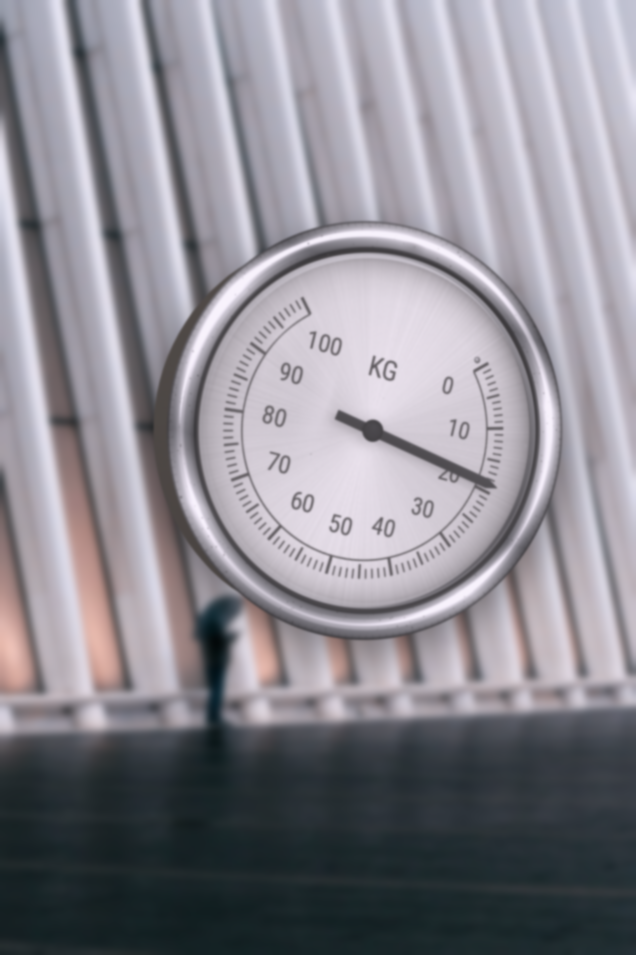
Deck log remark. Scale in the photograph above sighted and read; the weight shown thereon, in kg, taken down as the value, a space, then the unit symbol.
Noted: 19 kg
